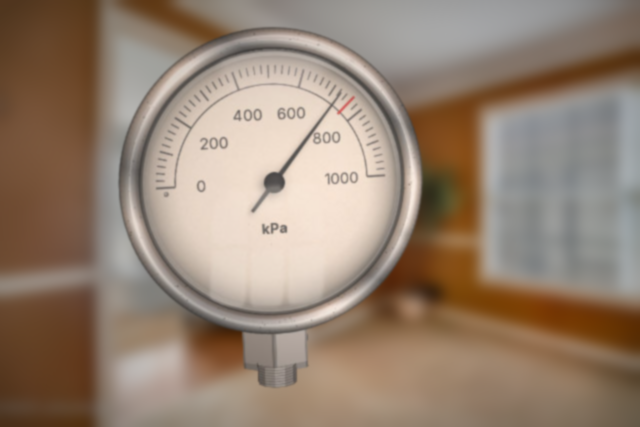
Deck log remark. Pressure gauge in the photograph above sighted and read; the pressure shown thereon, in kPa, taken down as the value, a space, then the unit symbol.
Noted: 720 kPa
